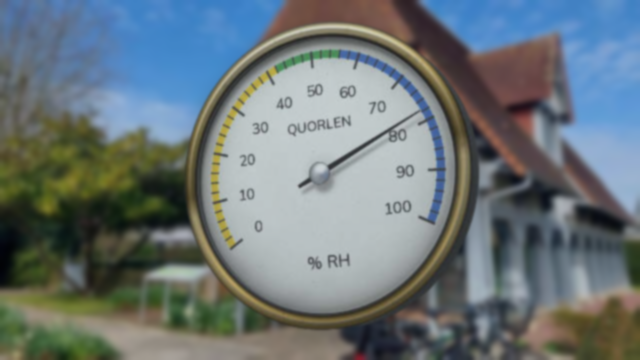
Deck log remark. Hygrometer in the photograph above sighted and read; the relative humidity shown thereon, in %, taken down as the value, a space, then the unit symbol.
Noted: 78 %
